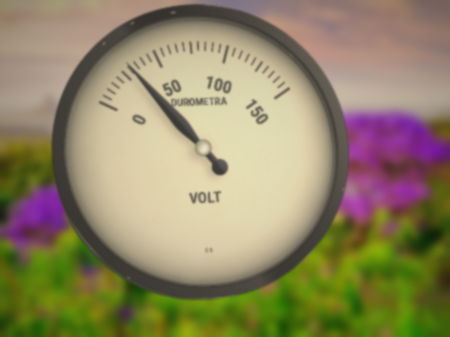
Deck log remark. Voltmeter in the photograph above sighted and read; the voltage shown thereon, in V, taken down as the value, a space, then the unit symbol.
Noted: 30 V
